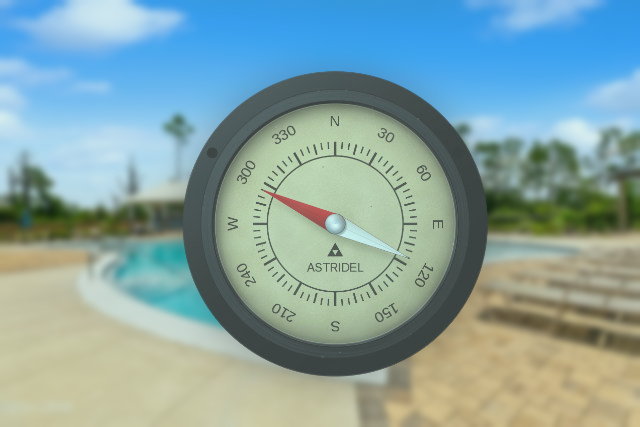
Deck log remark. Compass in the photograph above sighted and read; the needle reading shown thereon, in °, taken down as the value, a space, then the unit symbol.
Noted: 295 °
